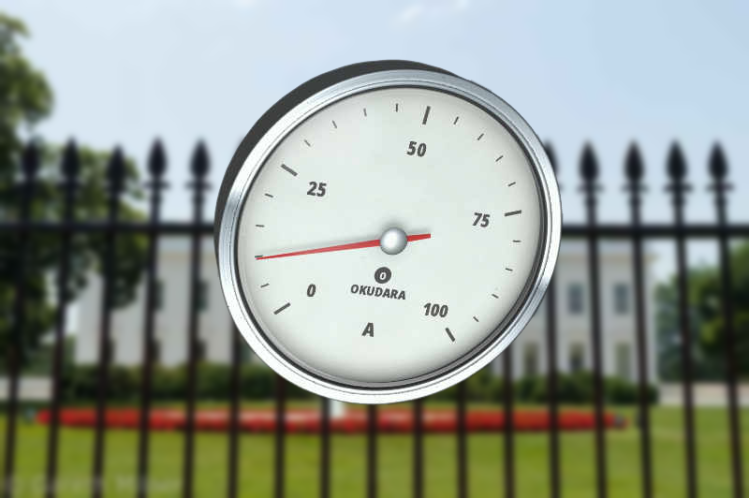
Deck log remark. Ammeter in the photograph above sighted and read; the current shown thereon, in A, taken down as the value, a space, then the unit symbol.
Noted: 10 A
